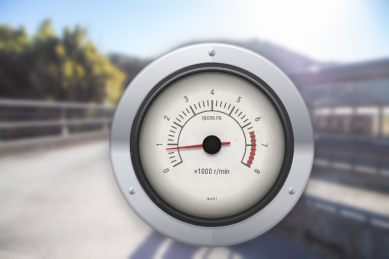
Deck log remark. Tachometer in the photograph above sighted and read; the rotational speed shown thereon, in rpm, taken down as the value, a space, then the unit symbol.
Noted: 800 rpm
